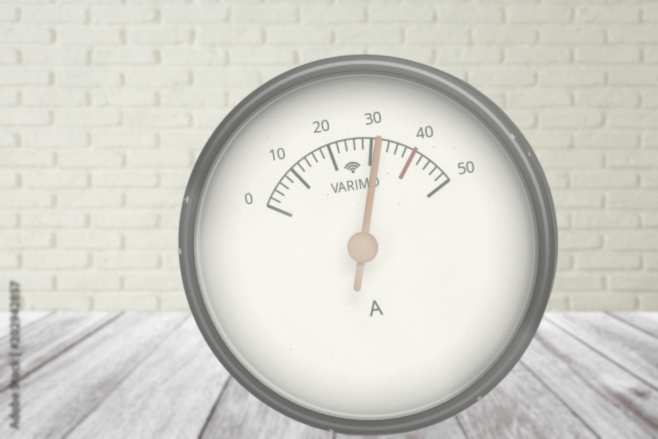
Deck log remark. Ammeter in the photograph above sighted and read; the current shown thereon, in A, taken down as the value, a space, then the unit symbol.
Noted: 32 A
